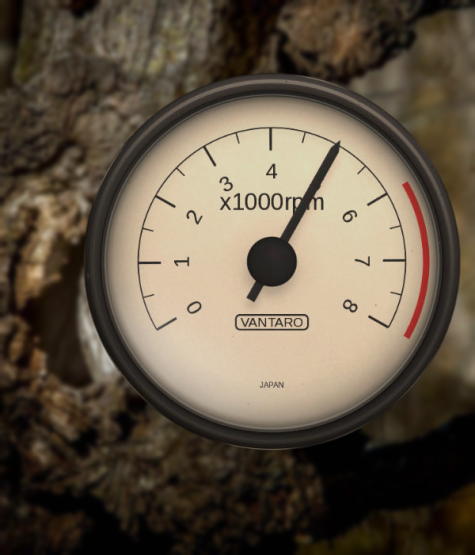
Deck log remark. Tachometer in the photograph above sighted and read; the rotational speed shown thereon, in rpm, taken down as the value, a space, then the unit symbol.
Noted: 5000 rpm
